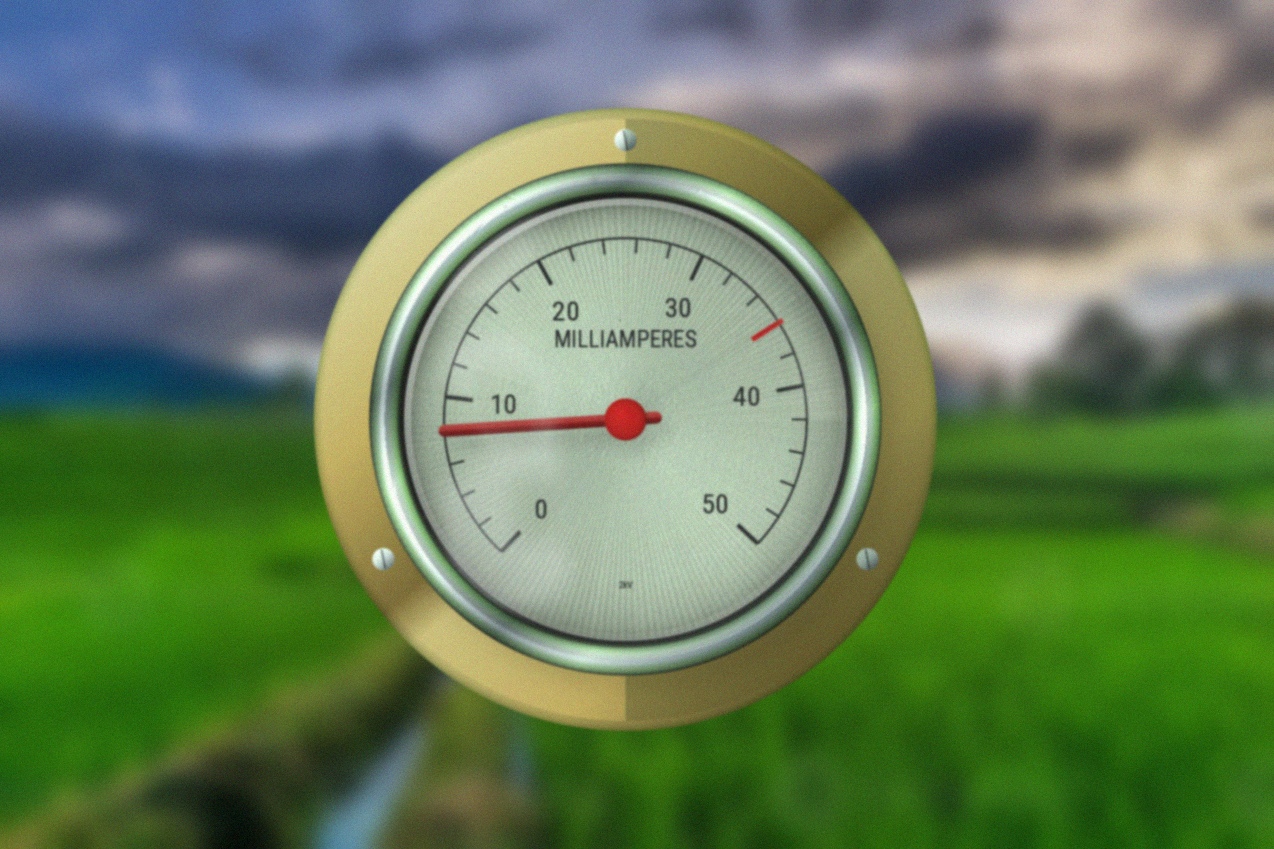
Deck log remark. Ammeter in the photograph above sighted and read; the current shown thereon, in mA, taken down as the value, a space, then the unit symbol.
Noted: 8 mA
